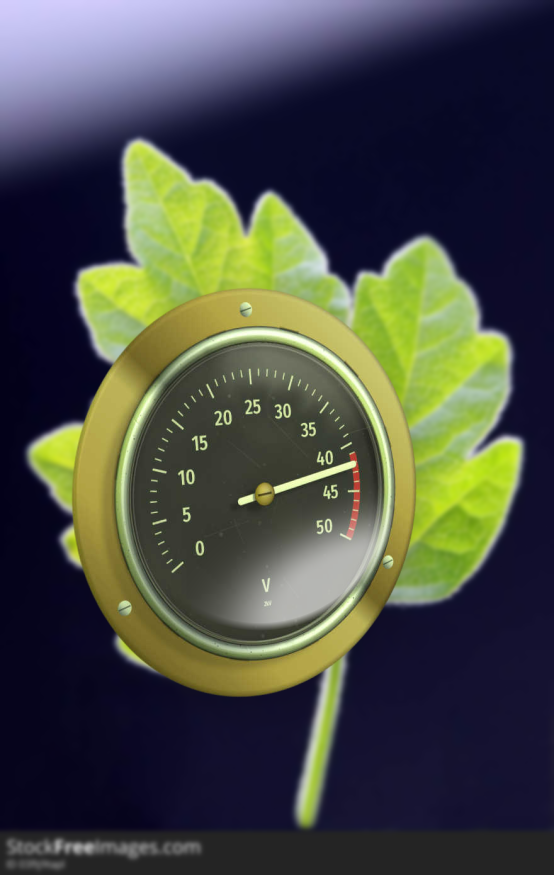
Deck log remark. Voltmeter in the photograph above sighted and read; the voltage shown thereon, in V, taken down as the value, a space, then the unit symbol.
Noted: 42 V
